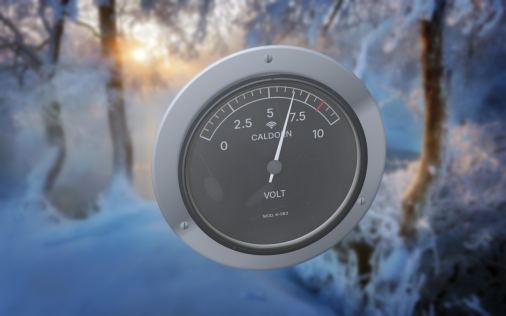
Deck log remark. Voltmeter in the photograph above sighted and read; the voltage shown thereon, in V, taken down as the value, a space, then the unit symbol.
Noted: 6.5 V
